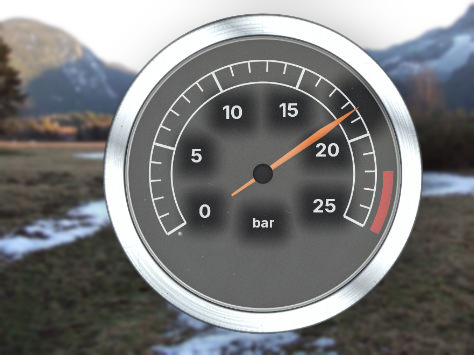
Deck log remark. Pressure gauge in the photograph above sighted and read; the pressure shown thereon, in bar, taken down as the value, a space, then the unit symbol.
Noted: 18.5 bar
